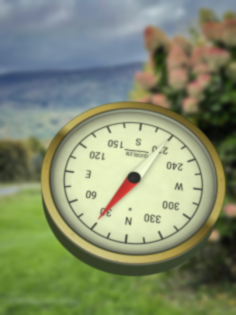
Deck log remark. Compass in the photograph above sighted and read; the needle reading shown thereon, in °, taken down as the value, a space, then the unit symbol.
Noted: 30 °
